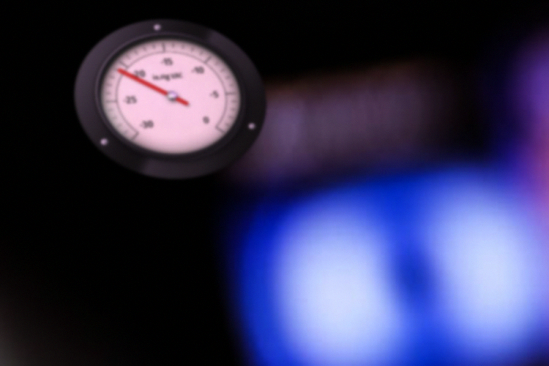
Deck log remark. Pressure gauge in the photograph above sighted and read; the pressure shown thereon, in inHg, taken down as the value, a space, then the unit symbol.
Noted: -21 inHg
